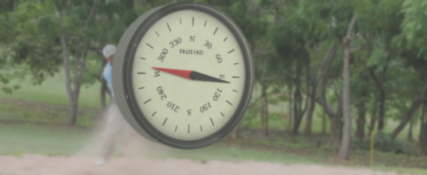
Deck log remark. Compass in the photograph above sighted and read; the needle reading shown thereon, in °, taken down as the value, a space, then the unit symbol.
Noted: 277.5 °
